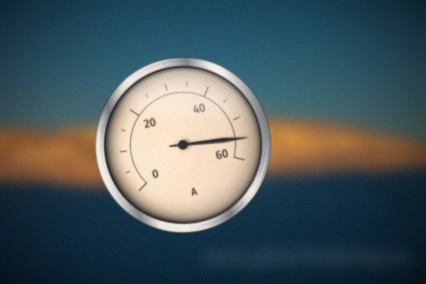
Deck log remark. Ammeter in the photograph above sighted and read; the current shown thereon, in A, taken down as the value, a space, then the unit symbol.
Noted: 55 A
